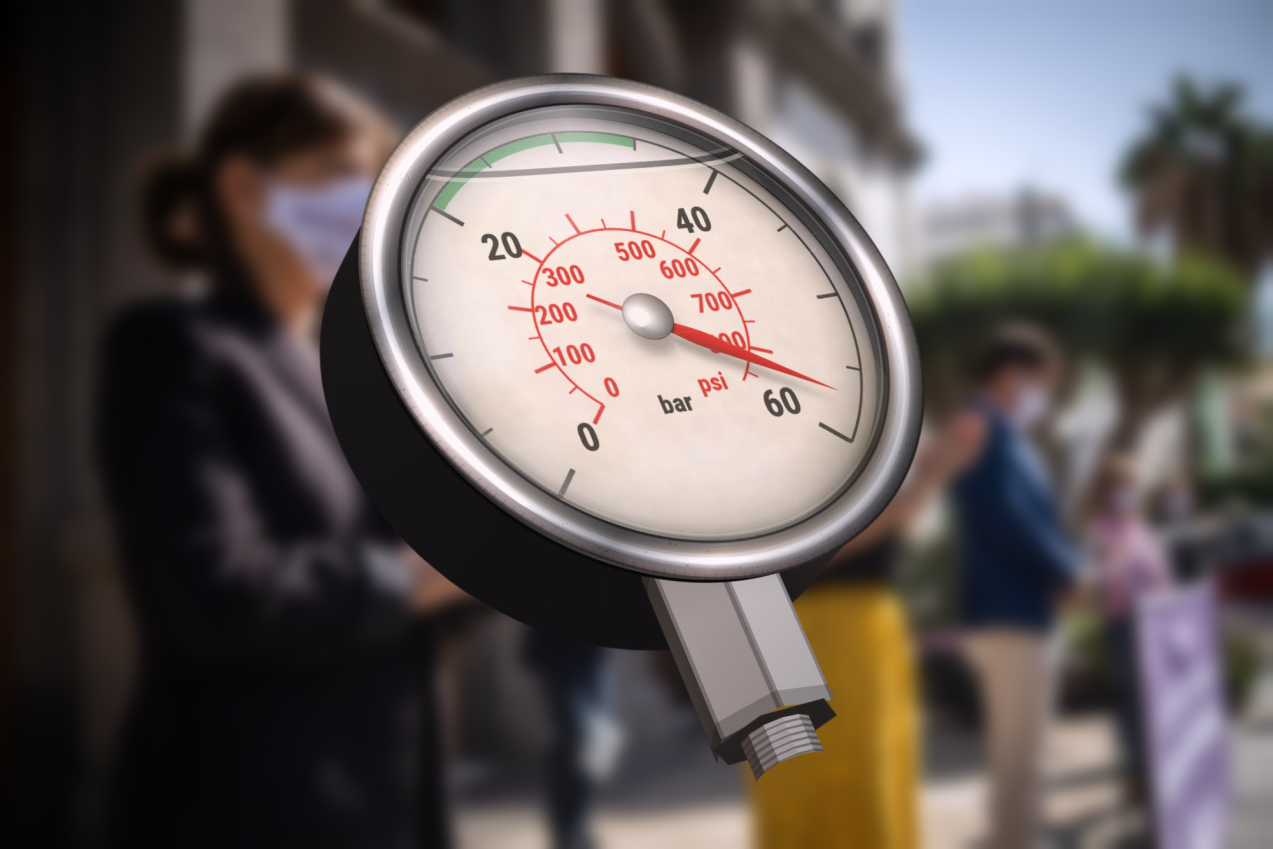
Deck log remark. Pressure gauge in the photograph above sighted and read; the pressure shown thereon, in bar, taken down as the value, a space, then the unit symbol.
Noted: 57.5 bar
